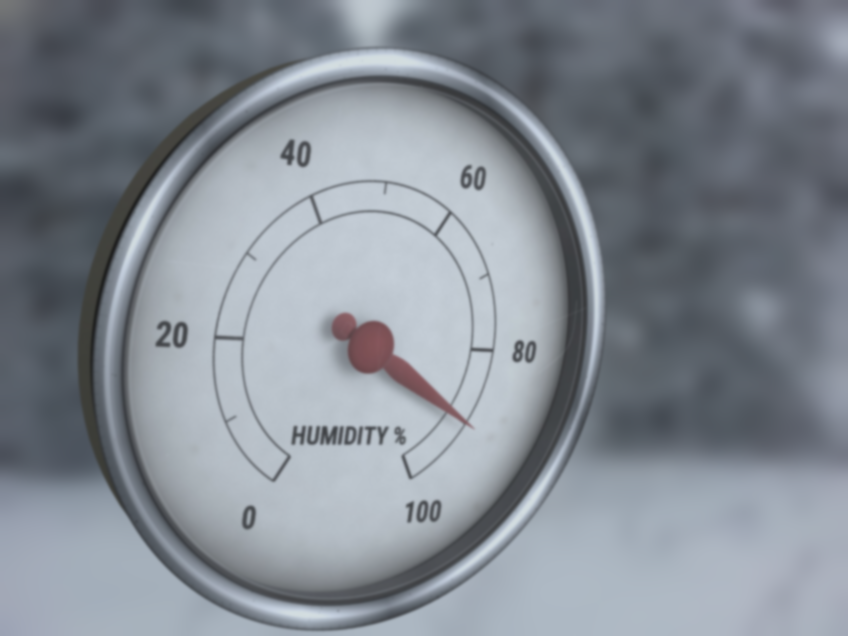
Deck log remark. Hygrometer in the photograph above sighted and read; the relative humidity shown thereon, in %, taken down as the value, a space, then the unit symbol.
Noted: 90 %
